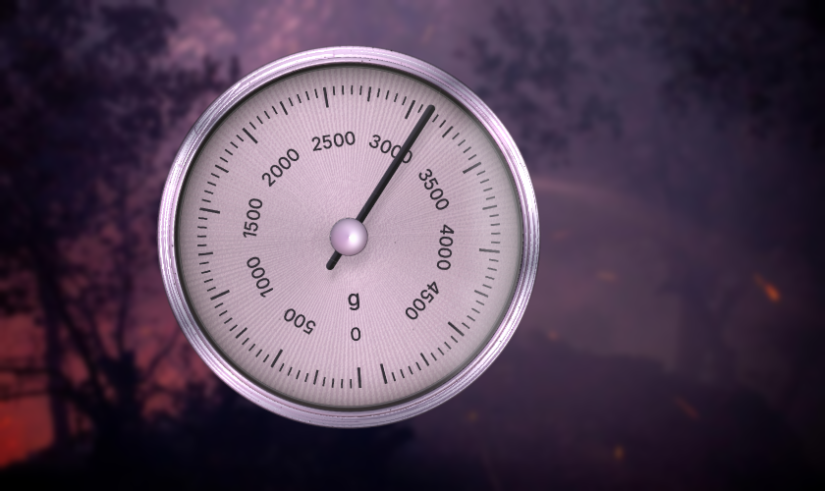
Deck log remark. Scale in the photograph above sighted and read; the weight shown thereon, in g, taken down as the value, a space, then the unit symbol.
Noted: 3100 g
